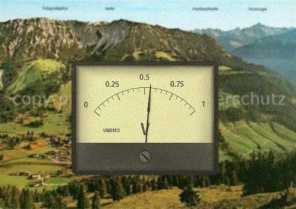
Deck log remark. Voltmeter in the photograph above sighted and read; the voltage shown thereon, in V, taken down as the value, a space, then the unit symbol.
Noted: 0.55 V
